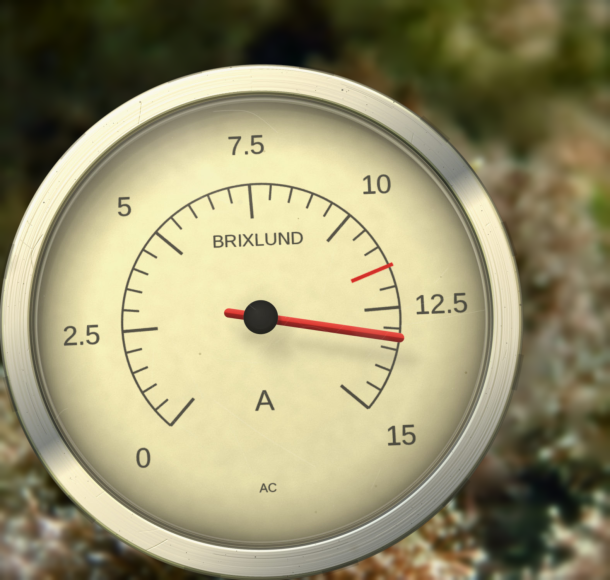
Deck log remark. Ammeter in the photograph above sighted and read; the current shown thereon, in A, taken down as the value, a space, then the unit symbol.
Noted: 13.25 A
